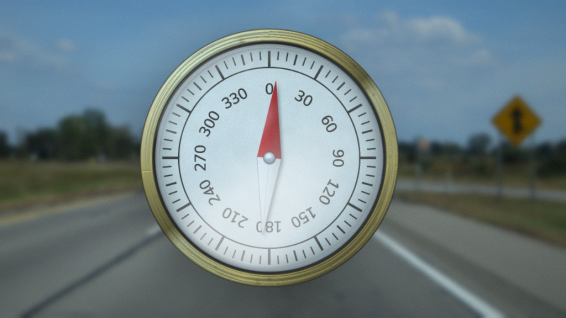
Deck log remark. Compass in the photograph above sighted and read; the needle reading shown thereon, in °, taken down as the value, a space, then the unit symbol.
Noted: 5 °
